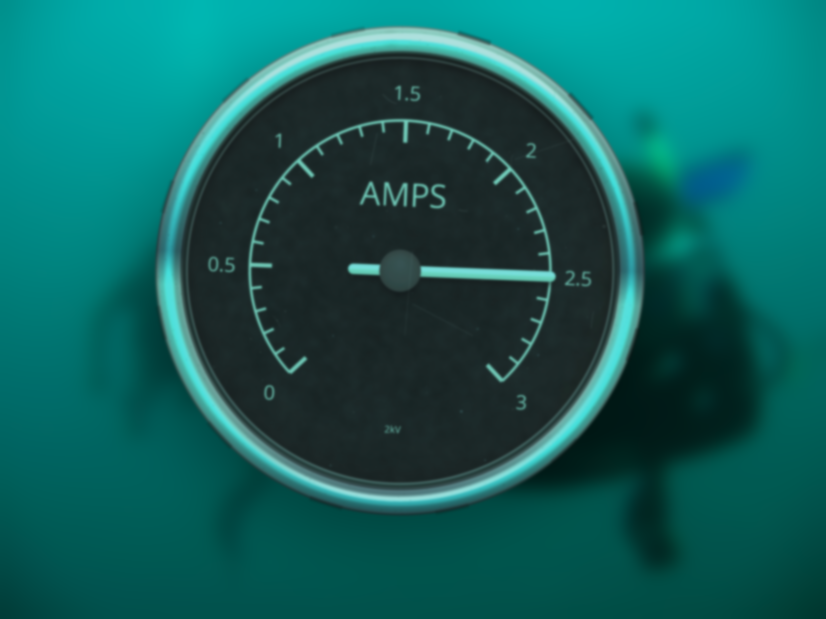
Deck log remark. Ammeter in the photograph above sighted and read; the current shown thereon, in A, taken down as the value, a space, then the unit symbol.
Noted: 2.5 A
